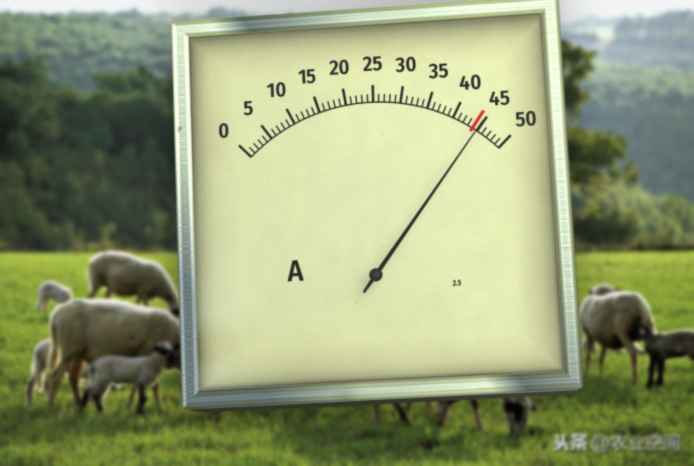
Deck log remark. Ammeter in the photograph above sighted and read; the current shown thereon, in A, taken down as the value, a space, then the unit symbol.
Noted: 45 A
